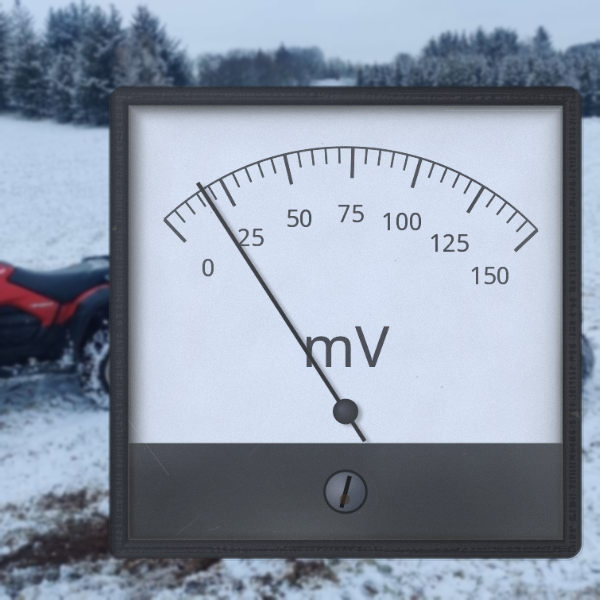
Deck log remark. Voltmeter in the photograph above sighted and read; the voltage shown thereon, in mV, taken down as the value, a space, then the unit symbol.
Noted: 17.5 mV
